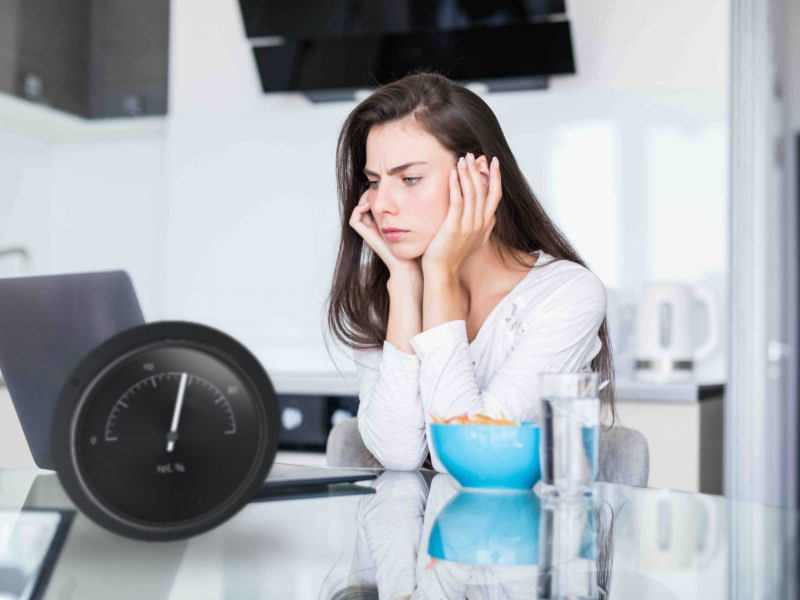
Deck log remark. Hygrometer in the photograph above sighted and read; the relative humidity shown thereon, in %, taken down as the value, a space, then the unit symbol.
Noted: 56 %
